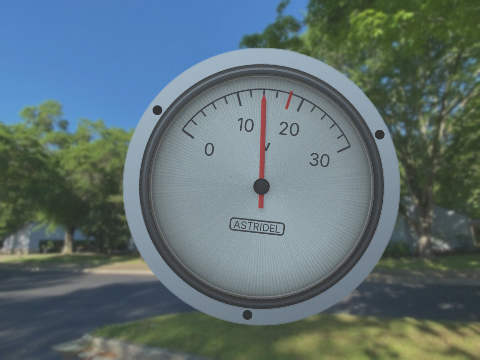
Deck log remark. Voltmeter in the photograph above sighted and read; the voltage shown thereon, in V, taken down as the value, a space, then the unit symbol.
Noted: 14 V
